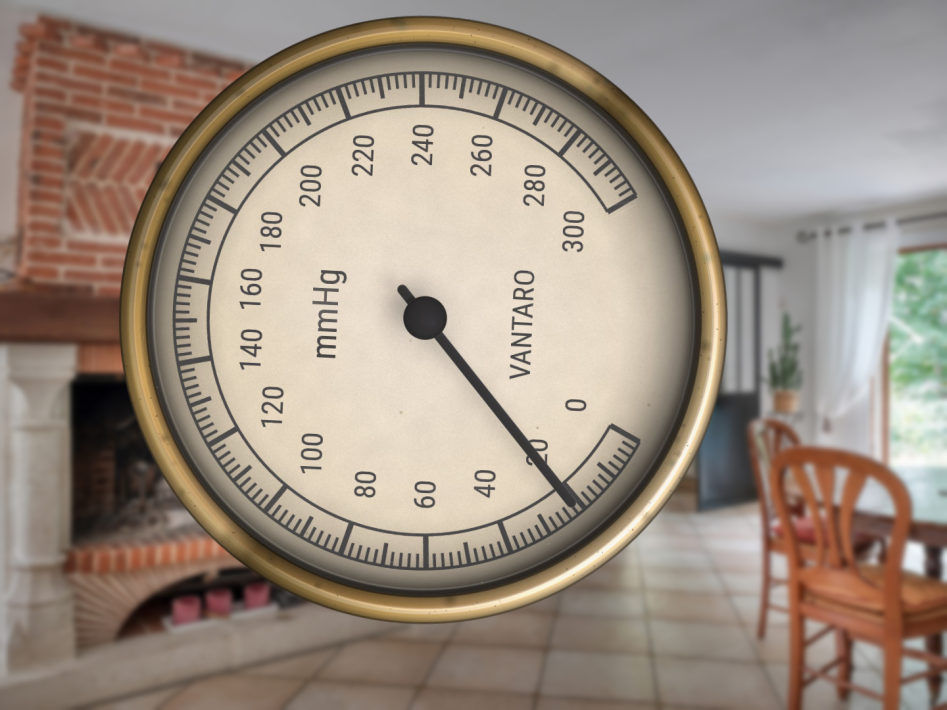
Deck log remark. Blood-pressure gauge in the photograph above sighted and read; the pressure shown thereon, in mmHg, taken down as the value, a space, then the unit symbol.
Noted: 22 mmHg
